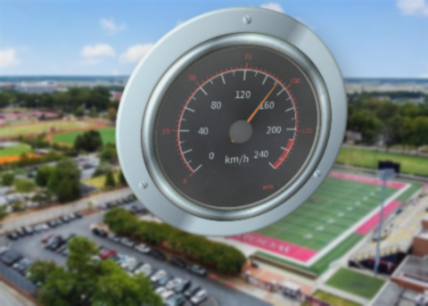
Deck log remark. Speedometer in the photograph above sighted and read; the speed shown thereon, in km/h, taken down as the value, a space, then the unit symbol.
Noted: 150 km/h
